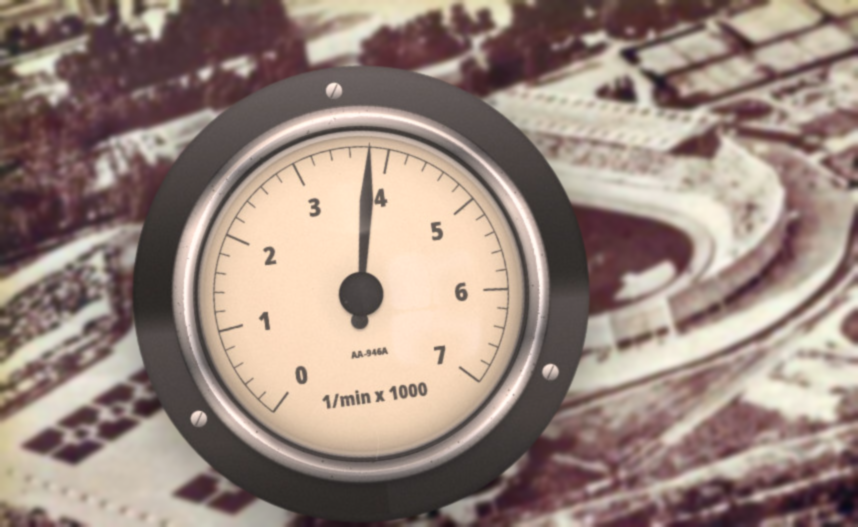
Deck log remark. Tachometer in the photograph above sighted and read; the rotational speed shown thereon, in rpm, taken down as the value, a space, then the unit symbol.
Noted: 3800 rpm
